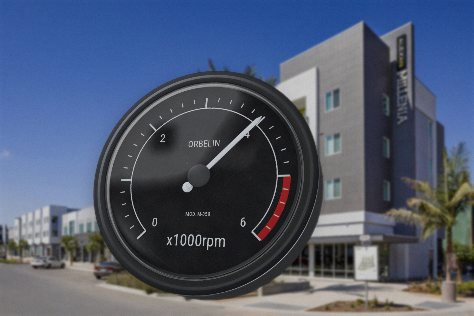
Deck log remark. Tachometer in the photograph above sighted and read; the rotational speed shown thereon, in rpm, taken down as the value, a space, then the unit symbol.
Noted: 4000 rpm
